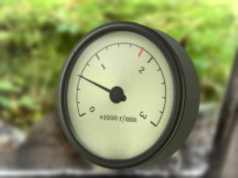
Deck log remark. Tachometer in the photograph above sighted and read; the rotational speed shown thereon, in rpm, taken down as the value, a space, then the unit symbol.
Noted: 600 rpm
